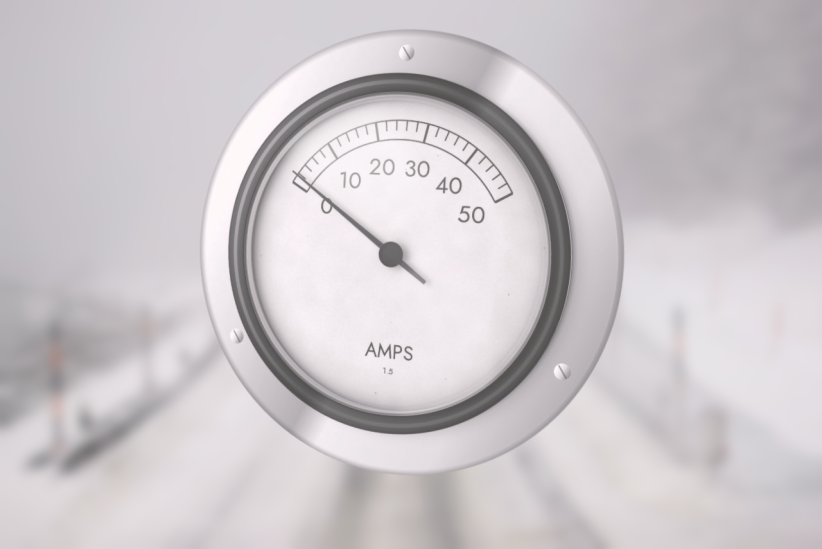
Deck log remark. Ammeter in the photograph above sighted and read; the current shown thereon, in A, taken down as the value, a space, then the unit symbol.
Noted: 2 A
